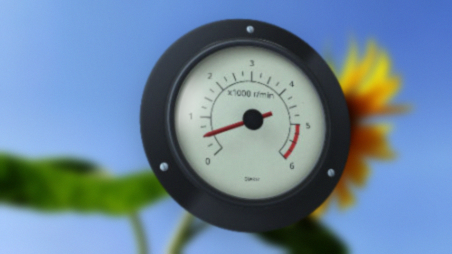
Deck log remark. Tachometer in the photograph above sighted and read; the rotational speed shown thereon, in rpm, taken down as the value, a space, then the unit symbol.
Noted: 500 rpm
